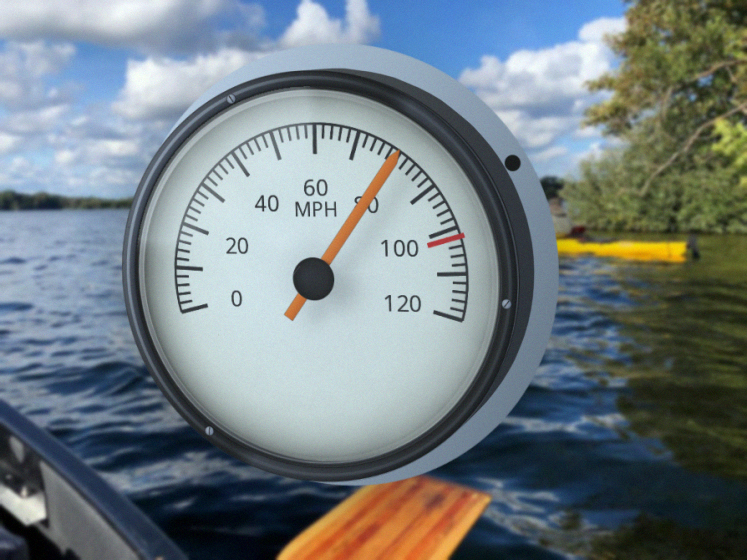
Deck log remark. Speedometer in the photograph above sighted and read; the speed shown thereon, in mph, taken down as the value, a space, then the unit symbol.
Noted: 80 mph
